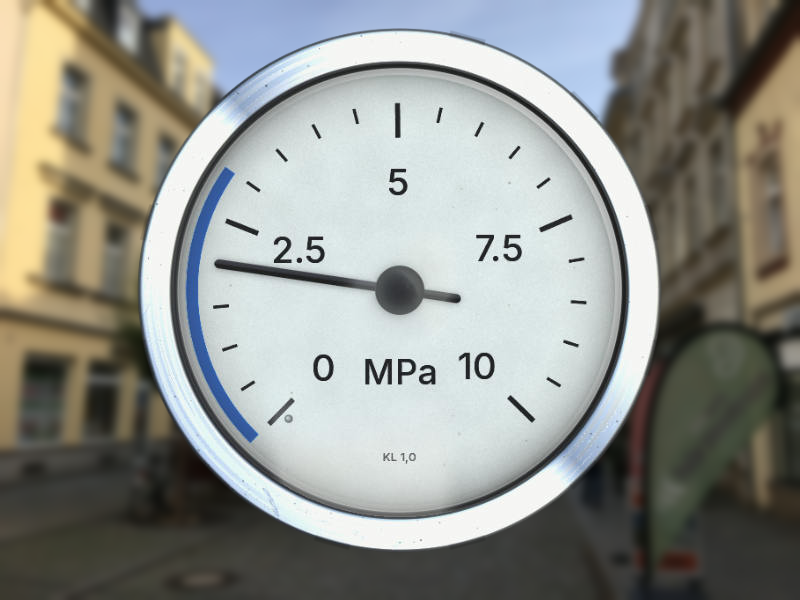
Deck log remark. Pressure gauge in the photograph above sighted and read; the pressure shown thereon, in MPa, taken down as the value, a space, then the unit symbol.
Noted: 2 MPa
